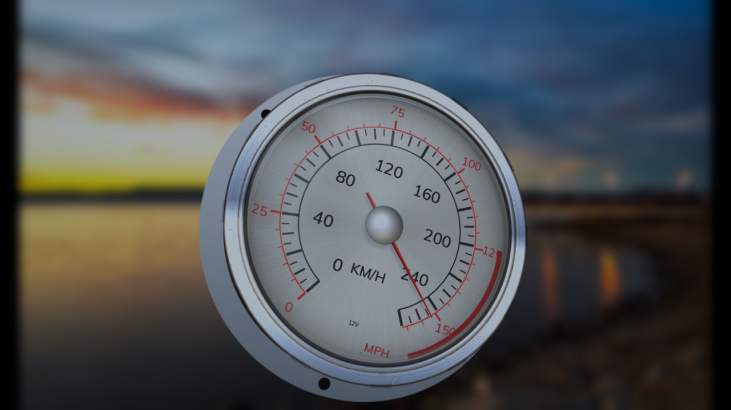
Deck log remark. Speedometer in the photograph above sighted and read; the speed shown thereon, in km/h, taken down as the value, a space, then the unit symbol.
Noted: 245 km/h
